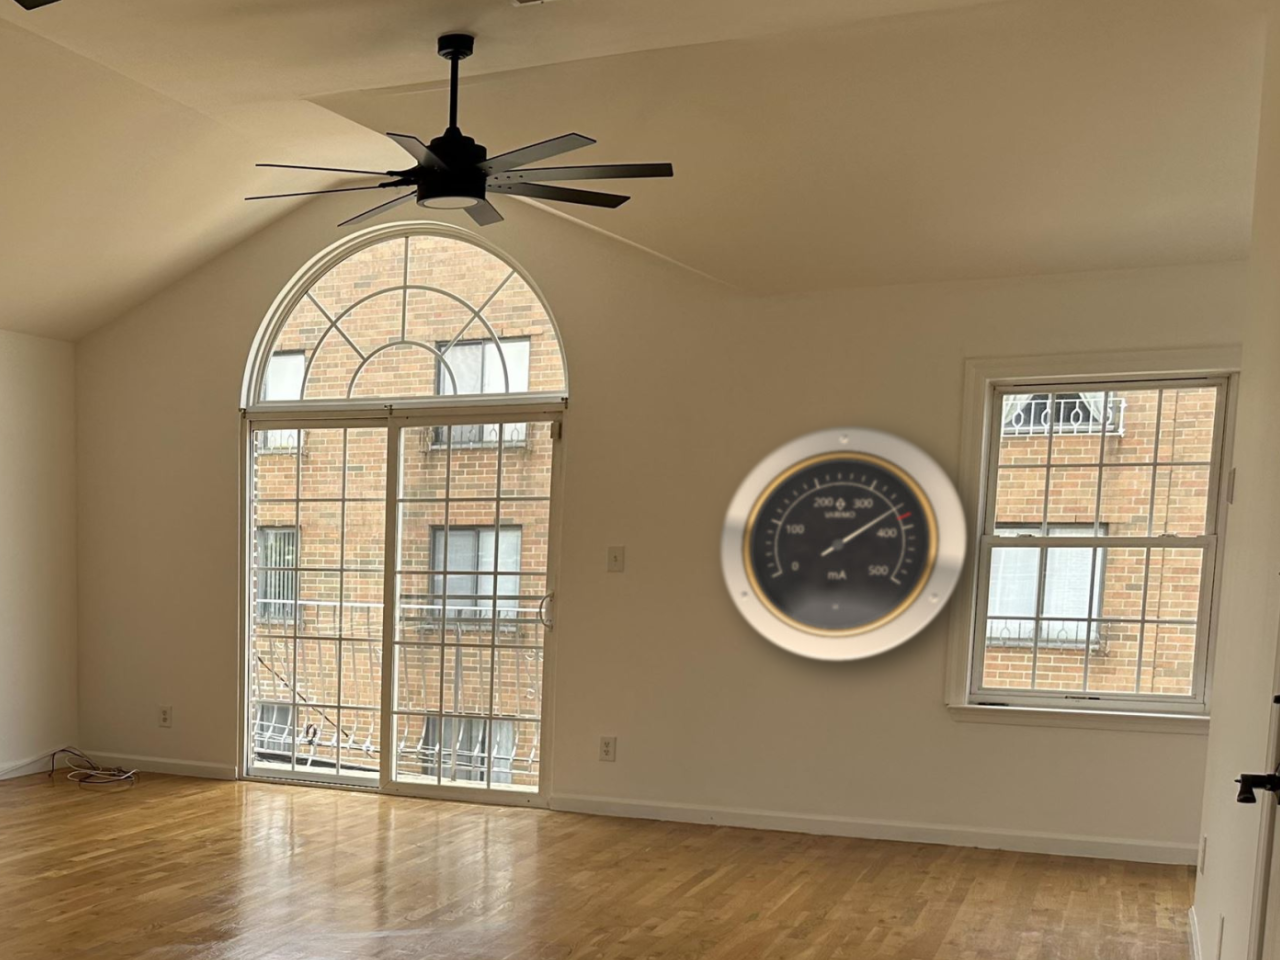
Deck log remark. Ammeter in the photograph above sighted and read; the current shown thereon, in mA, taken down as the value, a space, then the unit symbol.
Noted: 360 mA
